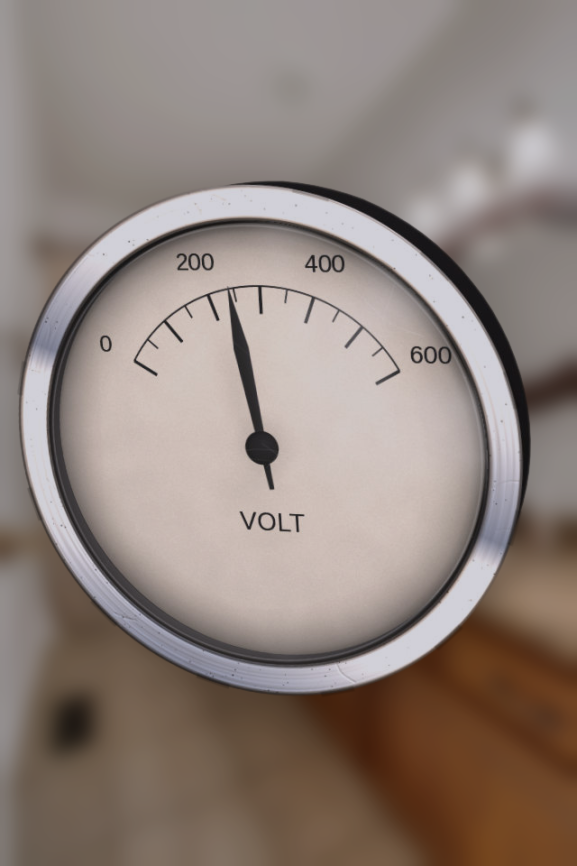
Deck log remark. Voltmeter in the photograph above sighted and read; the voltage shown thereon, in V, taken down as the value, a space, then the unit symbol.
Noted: 250 V
